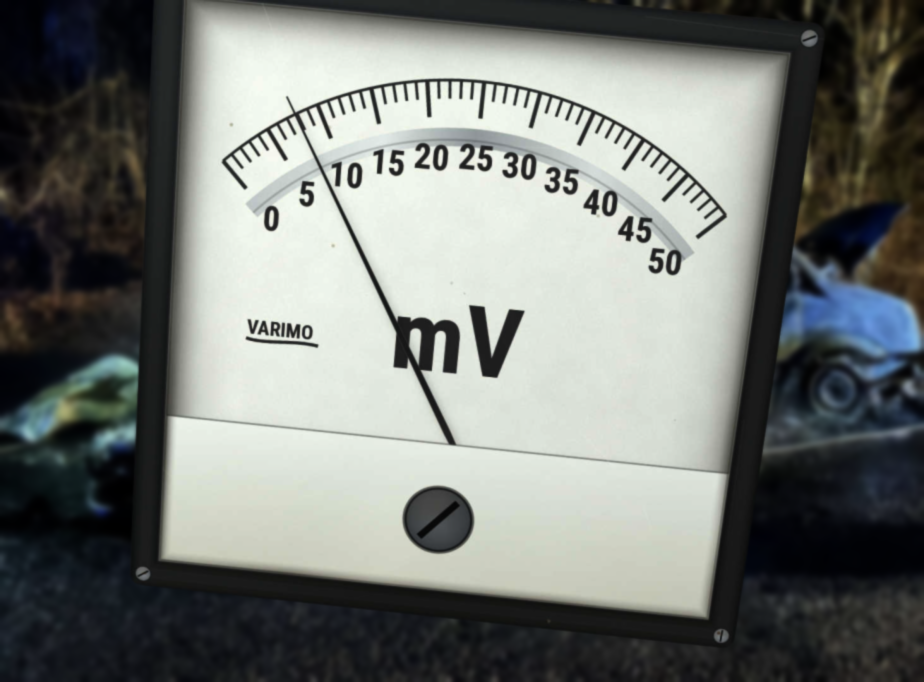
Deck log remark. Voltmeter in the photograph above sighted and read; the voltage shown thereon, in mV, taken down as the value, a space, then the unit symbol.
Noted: 8 mV
